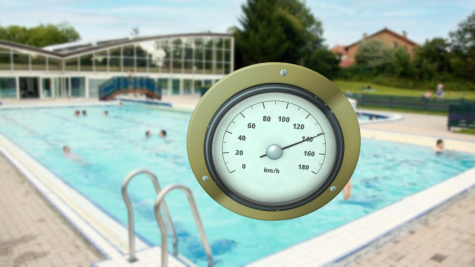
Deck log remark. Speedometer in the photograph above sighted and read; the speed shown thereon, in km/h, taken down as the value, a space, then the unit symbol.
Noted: 140 km/h
